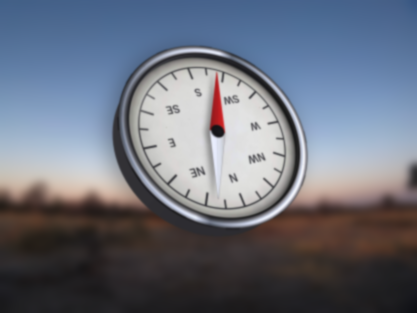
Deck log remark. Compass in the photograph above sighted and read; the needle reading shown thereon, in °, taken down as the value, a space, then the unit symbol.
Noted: 202.5 °
